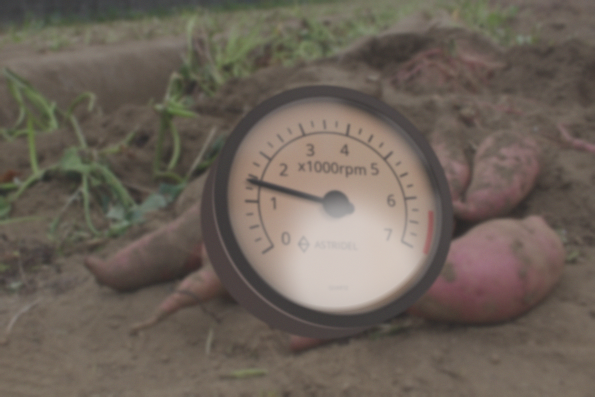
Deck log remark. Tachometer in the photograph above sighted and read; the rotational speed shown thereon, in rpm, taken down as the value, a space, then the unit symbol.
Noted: 1375 rpm
